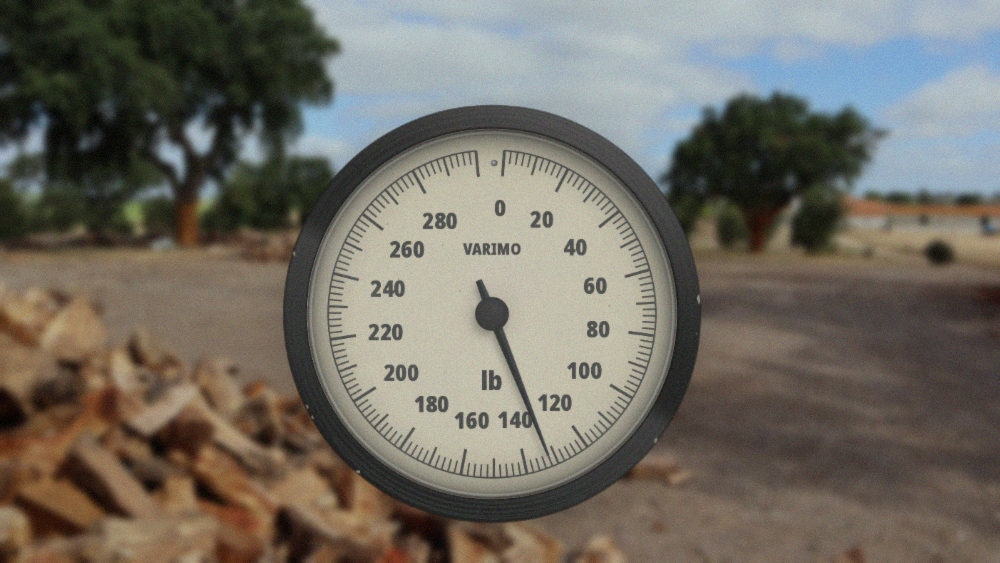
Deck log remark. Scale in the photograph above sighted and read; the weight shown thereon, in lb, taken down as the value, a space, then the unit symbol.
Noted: 132 lb
